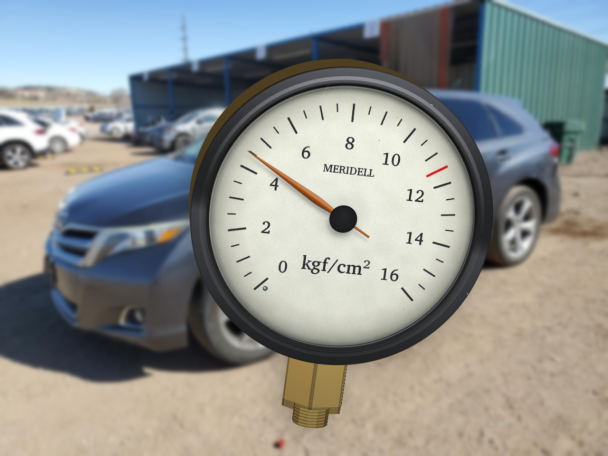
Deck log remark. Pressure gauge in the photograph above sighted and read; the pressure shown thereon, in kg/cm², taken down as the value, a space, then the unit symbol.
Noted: 4.5 kg/cm²
